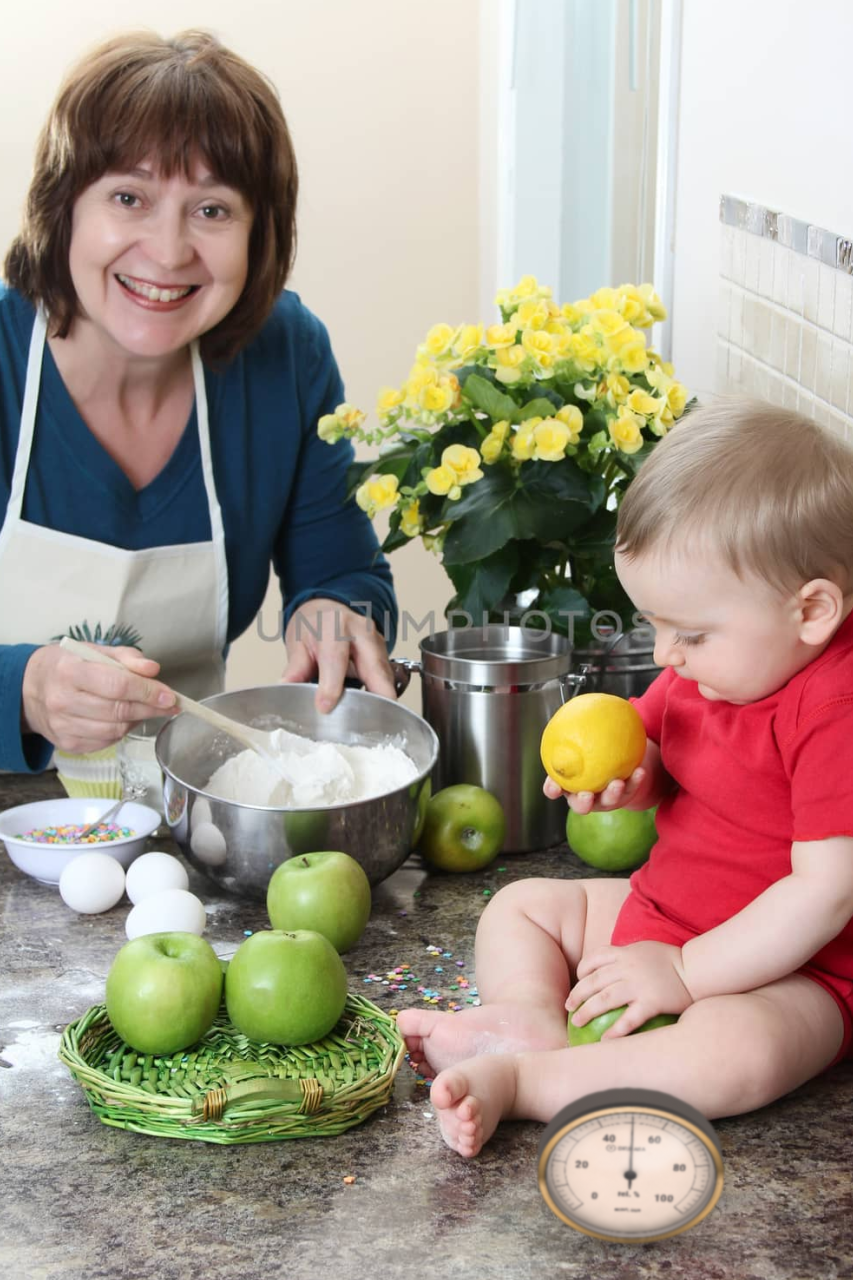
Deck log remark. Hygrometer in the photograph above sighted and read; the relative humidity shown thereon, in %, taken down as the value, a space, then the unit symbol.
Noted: 50 %
